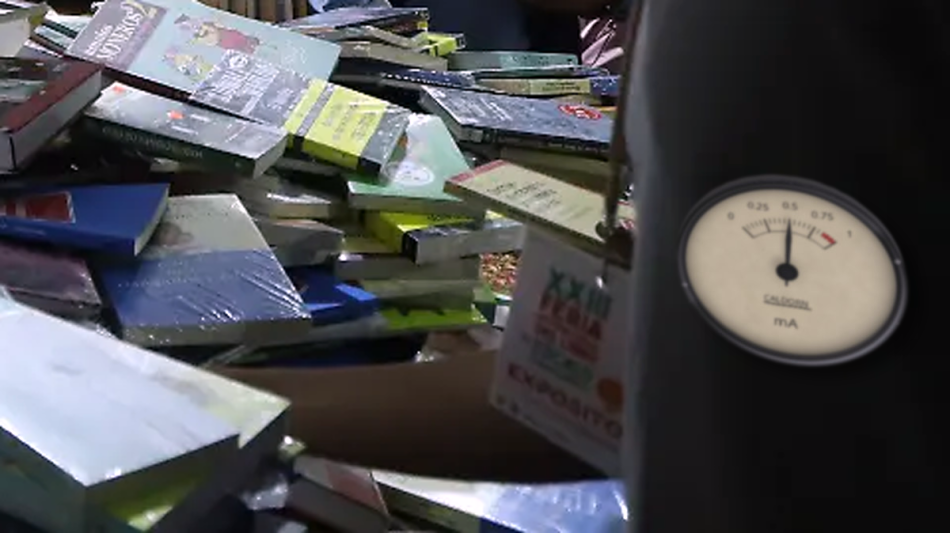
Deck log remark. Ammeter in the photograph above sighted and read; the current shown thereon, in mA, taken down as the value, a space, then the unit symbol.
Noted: 0.5 mA
